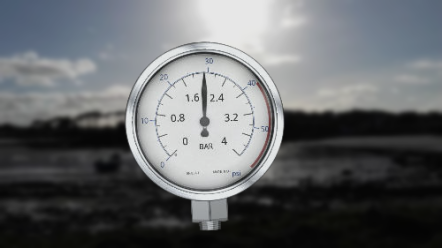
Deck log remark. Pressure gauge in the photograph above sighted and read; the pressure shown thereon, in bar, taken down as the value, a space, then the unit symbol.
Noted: 2 bar
